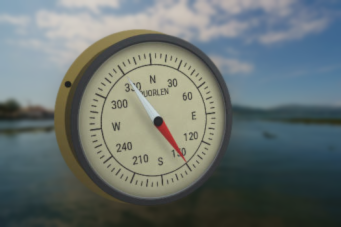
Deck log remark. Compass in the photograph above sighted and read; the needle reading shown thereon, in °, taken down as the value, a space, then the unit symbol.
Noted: 150 °
